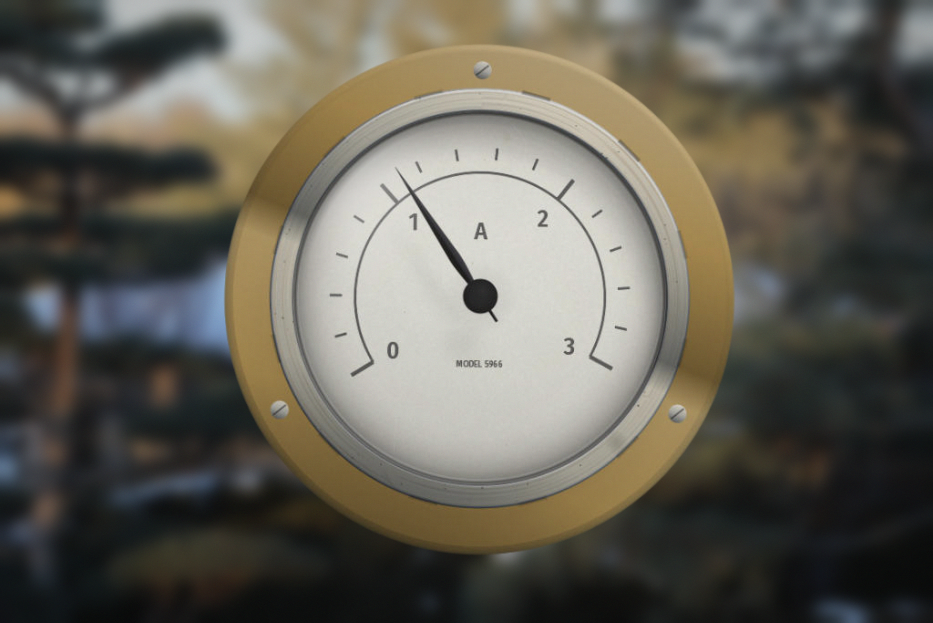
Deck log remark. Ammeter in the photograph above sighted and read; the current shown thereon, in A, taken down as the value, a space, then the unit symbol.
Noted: 1.1 A
